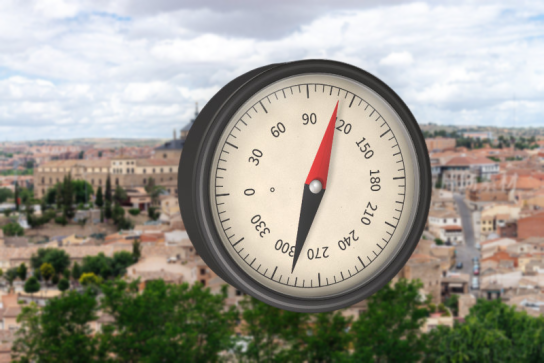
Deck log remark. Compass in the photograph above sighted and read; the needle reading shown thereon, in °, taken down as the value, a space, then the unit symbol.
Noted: 110 °
